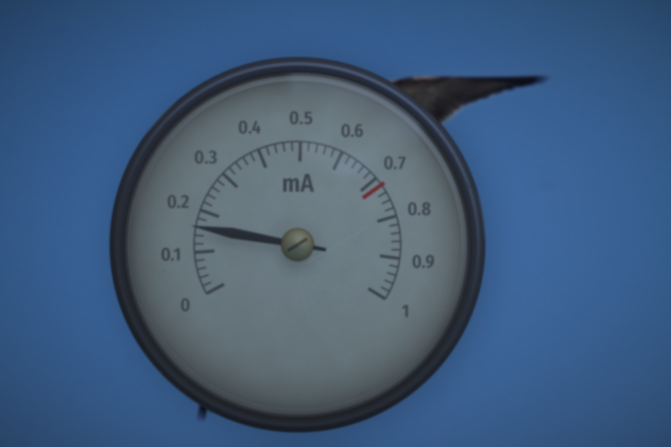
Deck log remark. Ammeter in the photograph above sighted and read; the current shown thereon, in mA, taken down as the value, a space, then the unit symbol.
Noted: 0.16 mA
